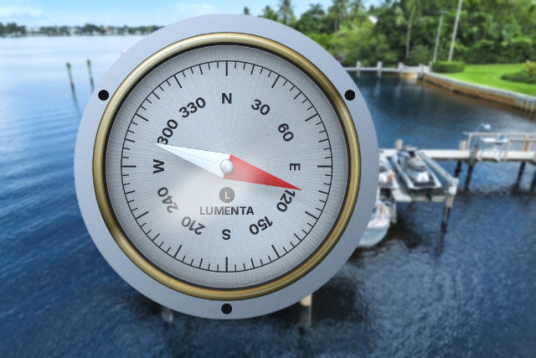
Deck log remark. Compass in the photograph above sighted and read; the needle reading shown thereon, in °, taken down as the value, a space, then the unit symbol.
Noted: 107.5 °
